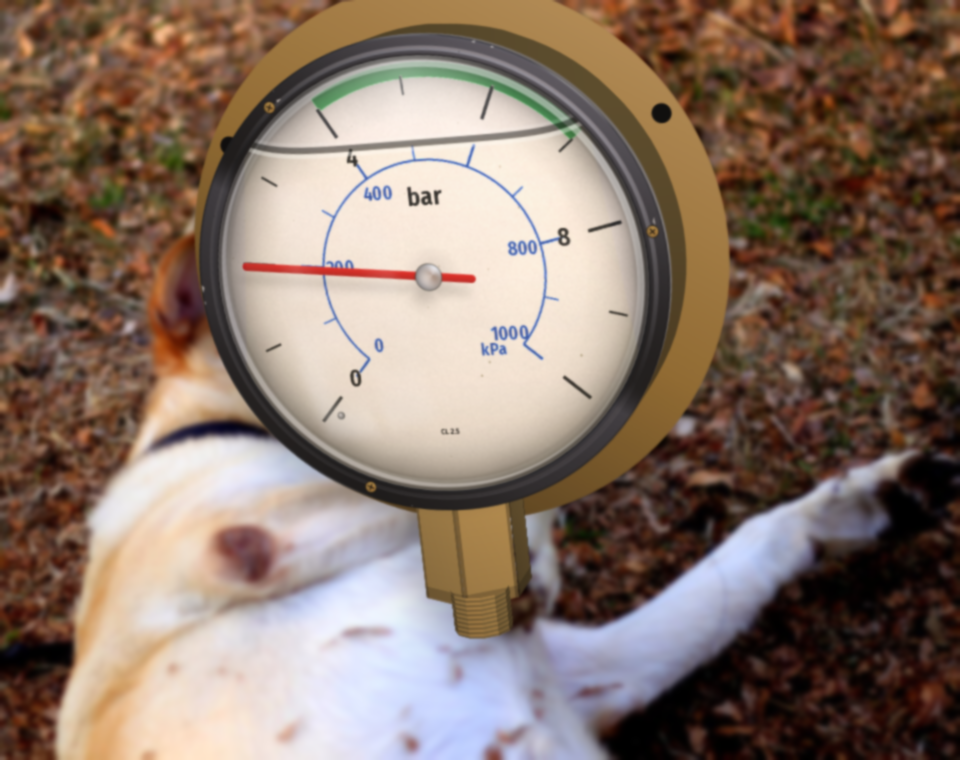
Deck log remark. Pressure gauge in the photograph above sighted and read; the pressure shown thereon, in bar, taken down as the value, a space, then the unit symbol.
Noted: 2 bar
